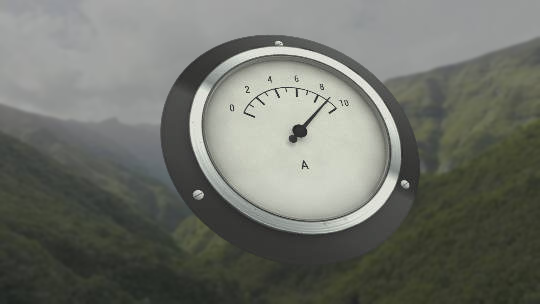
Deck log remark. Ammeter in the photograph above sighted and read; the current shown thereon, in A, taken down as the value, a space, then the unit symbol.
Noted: 9 A
